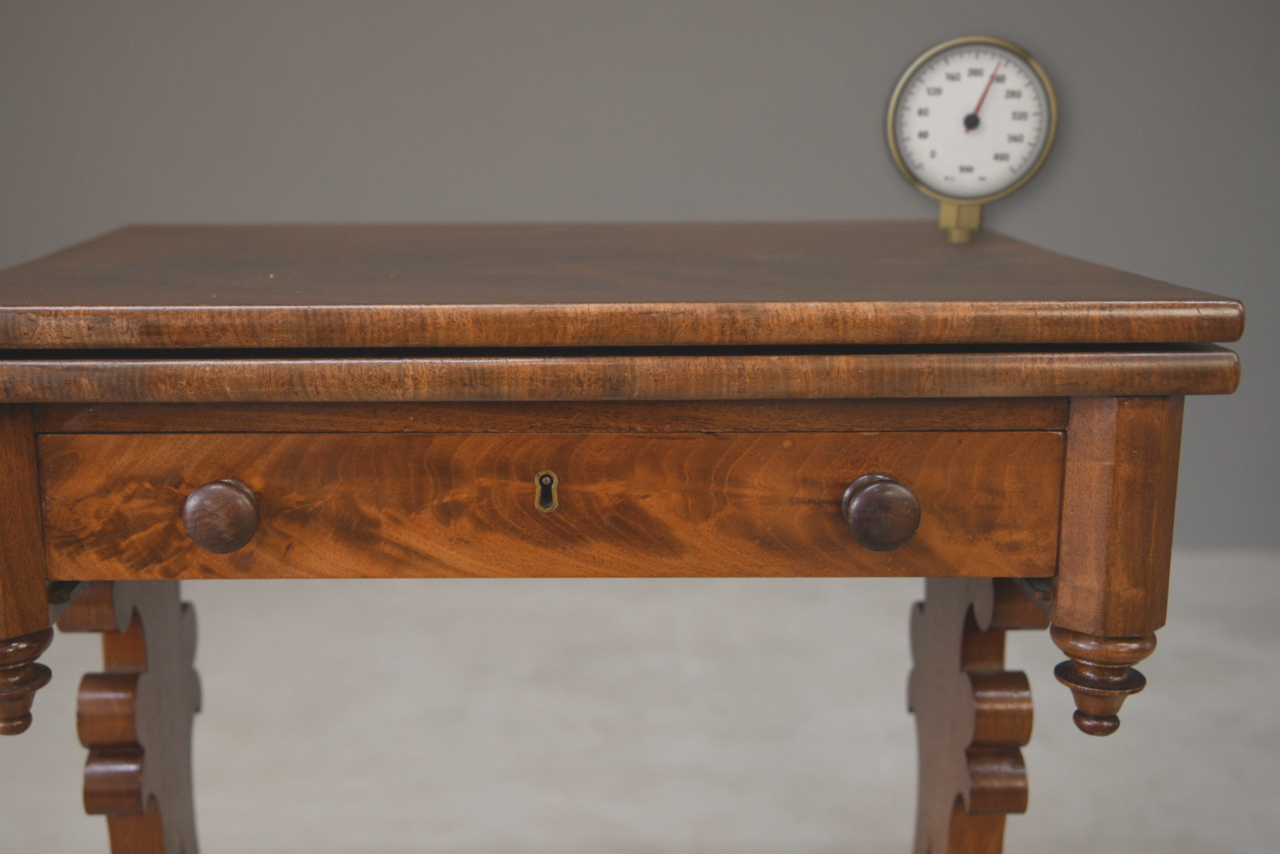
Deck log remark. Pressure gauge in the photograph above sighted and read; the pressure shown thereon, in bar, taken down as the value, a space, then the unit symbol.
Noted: 230 bar
